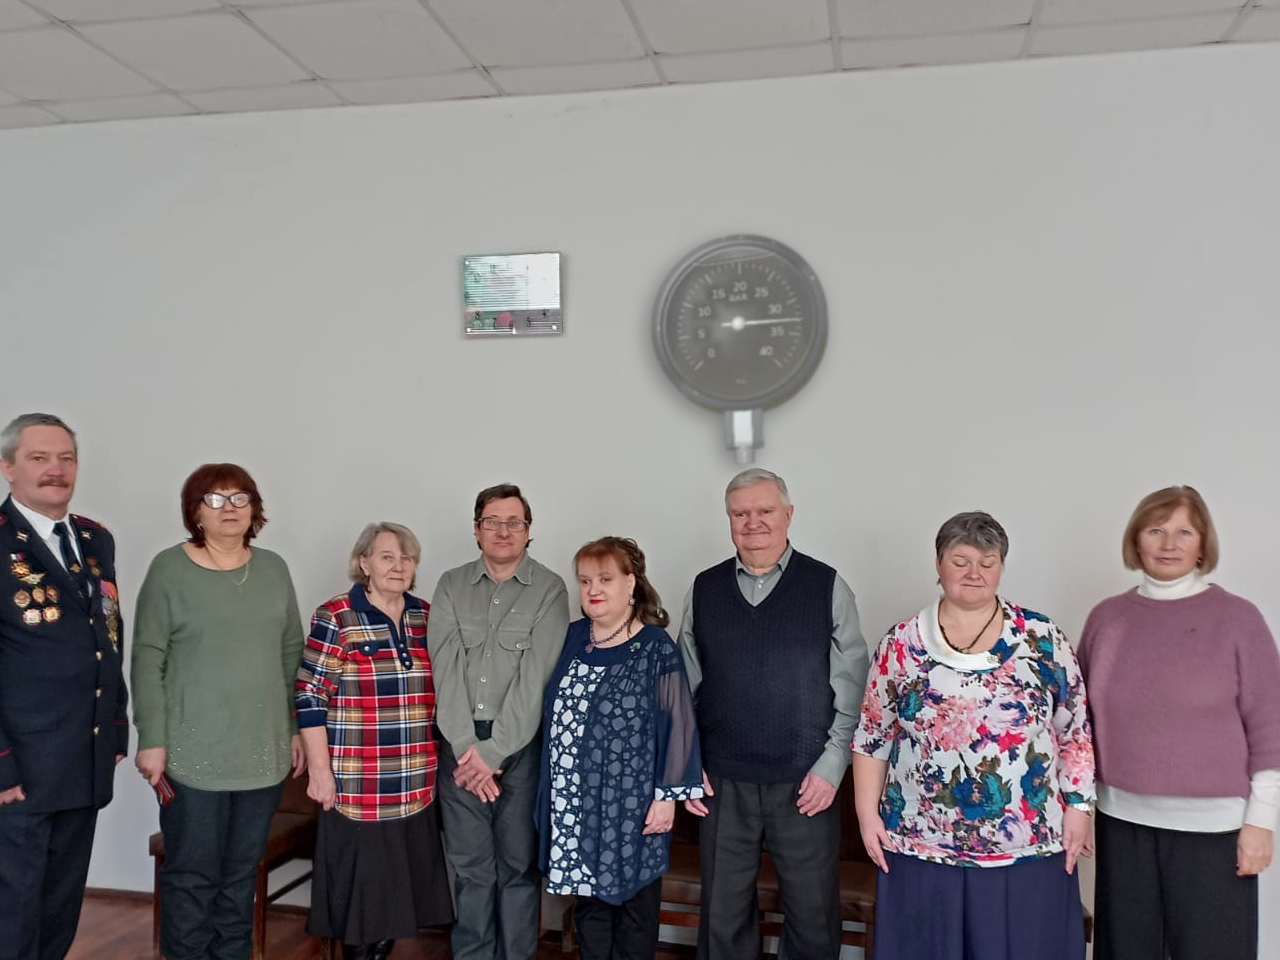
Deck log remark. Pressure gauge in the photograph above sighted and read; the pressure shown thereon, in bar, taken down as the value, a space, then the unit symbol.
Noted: 33 bar
